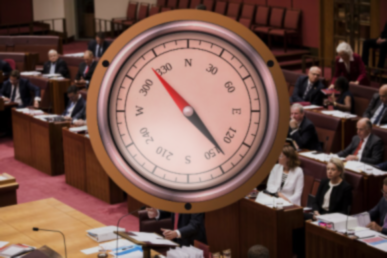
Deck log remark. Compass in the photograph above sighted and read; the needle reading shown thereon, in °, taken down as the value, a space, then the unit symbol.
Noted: 320 °
